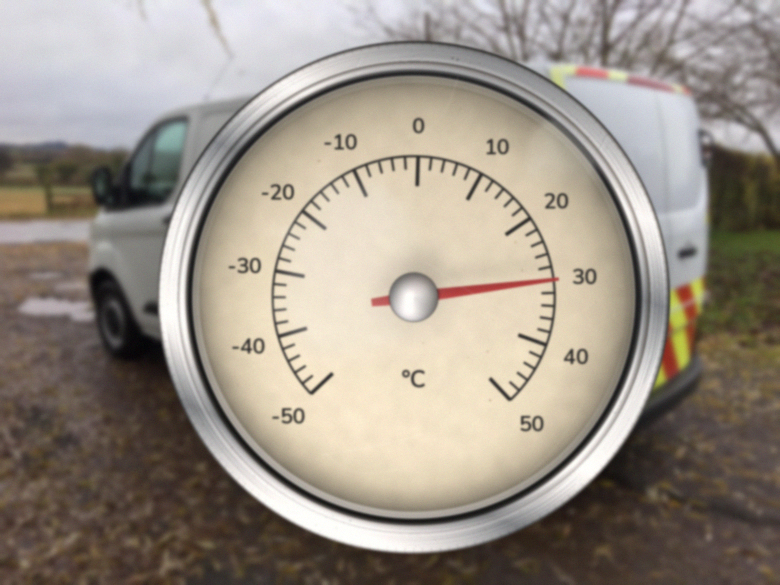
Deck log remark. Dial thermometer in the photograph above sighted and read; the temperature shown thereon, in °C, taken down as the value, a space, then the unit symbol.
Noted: 30 °C
